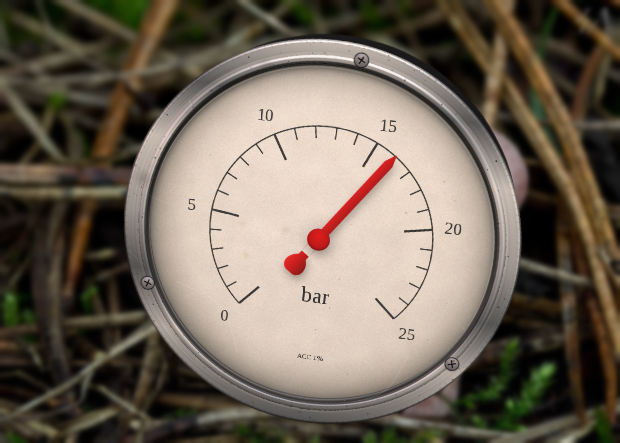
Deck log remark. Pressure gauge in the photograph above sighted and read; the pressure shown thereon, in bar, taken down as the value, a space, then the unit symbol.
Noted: 16 bar
